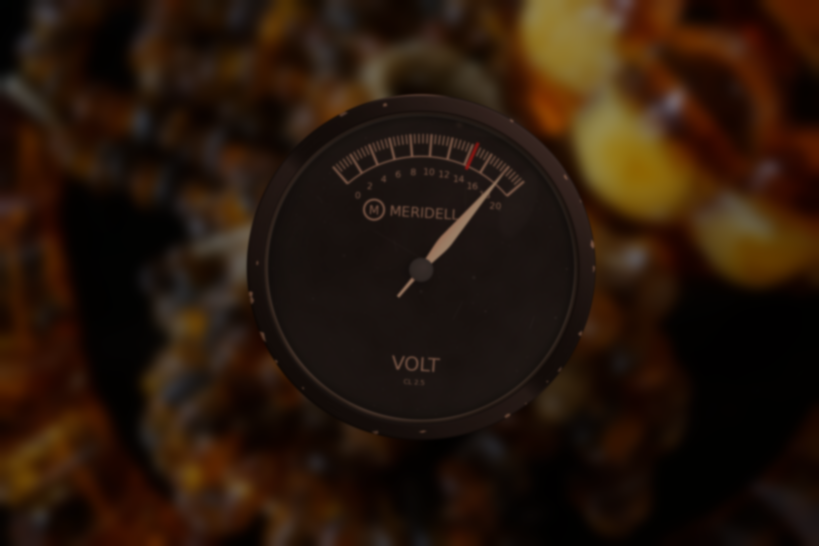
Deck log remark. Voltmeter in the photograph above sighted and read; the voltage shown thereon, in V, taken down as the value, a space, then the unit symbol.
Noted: 18 V
